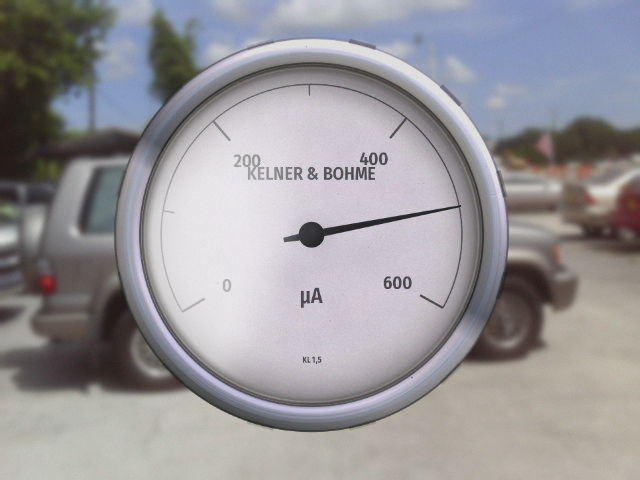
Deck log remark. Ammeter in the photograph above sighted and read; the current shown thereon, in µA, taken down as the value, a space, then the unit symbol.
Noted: 500 µA
